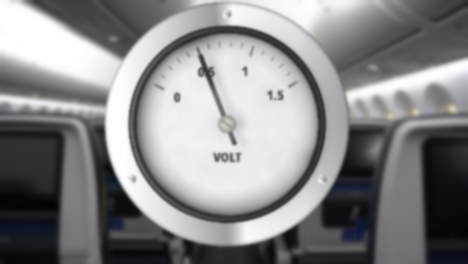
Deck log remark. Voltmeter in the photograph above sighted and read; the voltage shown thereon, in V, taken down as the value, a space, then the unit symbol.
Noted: 0.5 V
